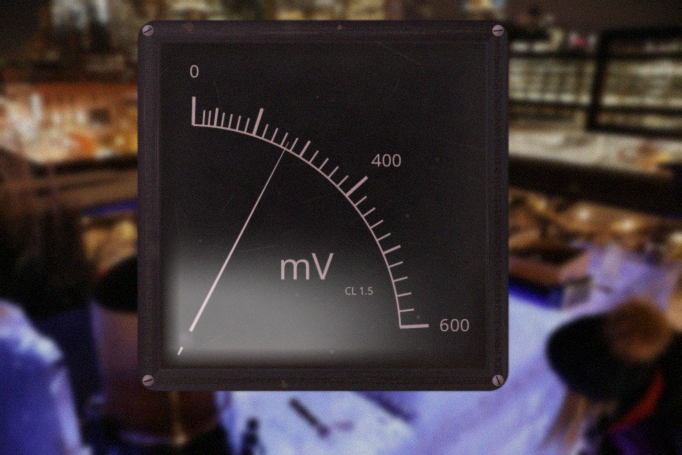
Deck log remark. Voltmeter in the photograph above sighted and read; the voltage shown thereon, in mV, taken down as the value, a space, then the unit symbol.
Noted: 270 mV
